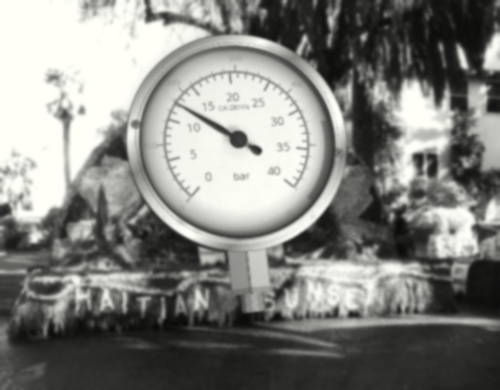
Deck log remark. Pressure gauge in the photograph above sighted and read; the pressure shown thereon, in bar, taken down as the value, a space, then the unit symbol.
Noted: 12 bar
